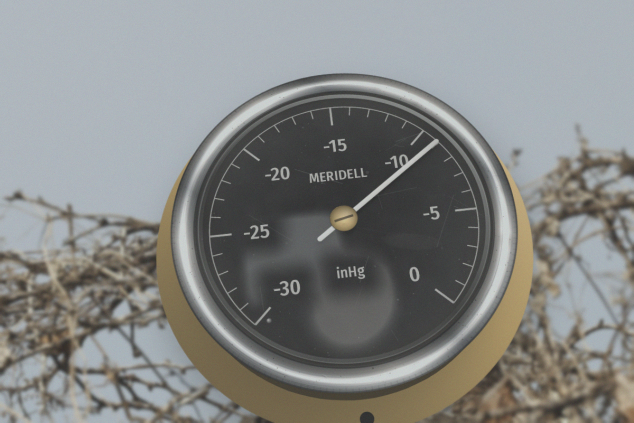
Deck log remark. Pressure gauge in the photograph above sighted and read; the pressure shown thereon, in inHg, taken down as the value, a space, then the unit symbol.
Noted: -9 inHg
